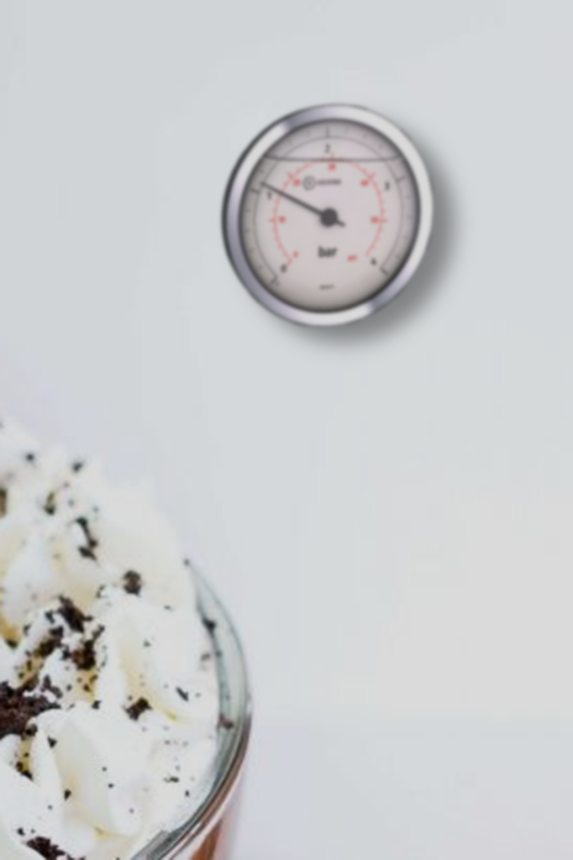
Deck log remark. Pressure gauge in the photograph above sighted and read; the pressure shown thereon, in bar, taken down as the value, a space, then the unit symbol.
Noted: 1.1 bar
